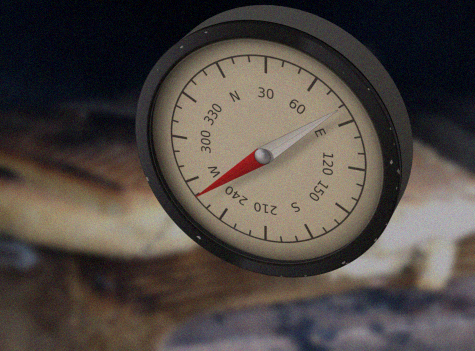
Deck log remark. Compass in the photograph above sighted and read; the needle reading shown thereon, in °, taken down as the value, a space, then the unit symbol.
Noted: 260 °
